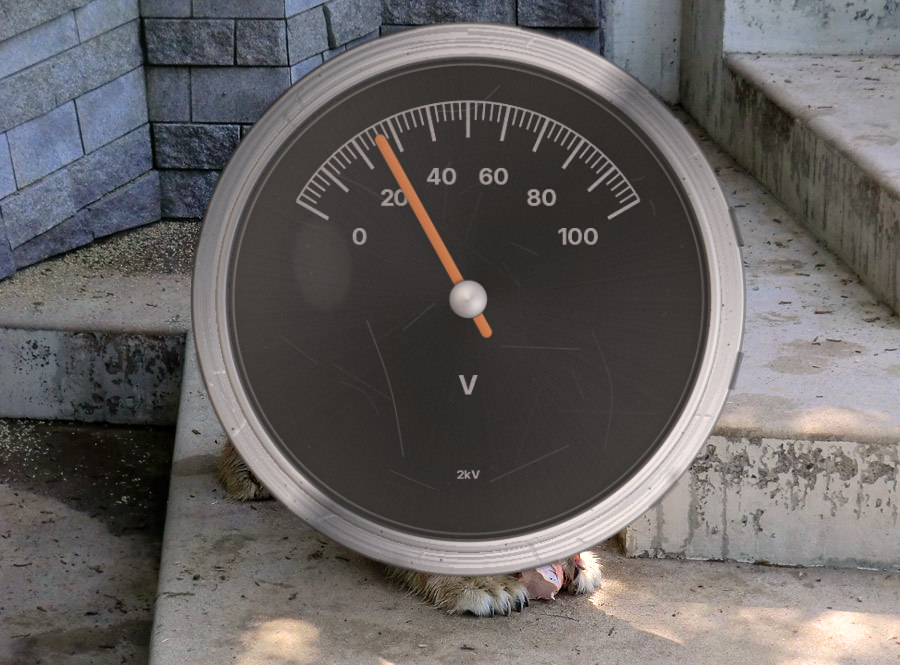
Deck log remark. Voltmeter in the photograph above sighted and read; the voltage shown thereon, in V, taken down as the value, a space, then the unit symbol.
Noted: 26 V
